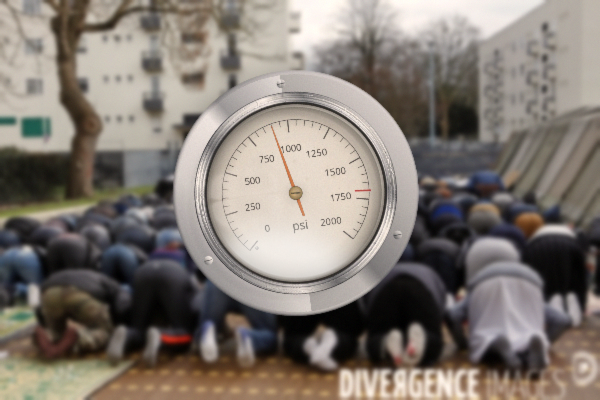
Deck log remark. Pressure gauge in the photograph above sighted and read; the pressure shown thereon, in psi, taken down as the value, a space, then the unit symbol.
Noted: 900 psi
